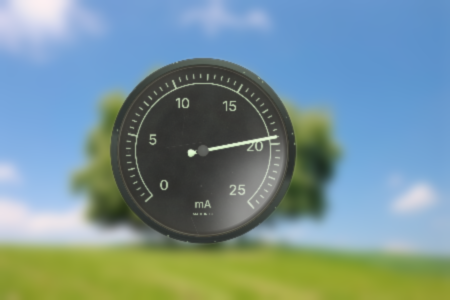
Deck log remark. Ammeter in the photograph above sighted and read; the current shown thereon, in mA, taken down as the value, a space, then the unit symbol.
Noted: 19.5 mA
